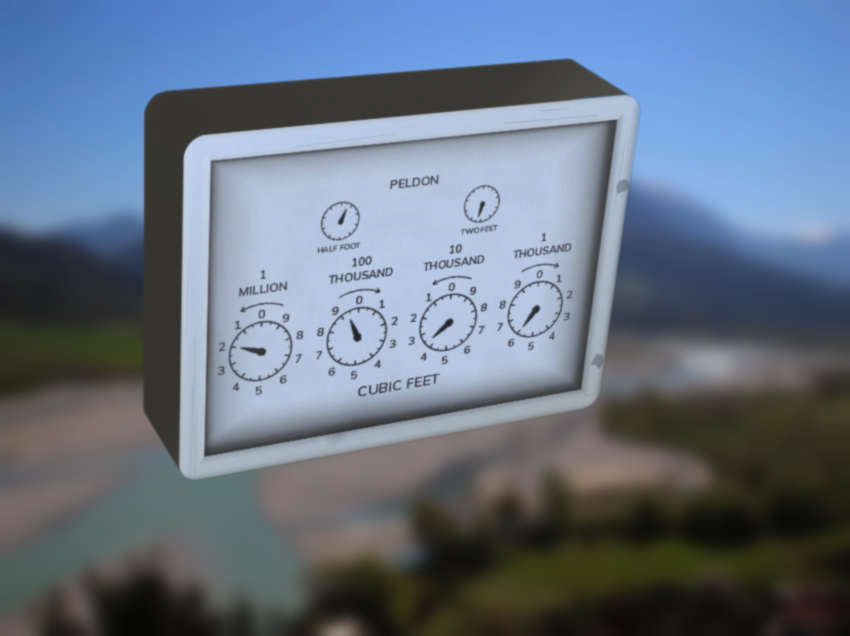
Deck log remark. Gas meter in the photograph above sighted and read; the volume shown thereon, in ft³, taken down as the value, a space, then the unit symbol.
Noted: 193600 ft³
